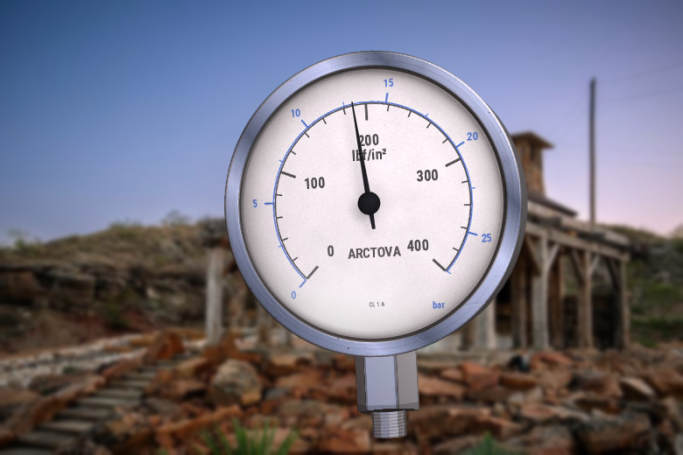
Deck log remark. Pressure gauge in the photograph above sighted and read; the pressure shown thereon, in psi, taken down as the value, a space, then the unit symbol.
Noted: 190 psi
